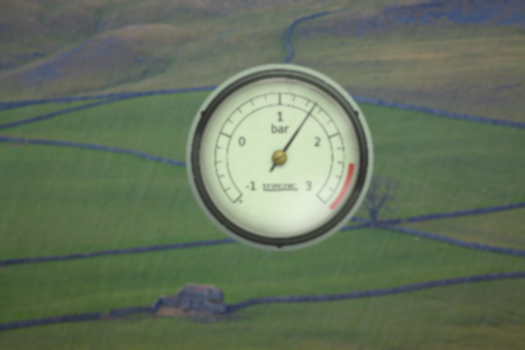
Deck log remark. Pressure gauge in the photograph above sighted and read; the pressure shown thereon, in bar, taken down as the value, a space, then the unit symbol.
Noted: 1.5 bar
